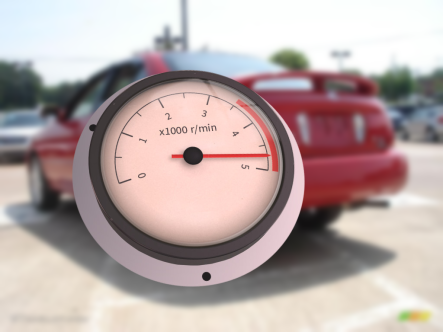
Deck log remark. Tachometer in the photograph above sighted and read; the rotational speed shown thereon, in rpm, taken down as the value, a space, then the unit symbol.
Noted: 4750 rpm
